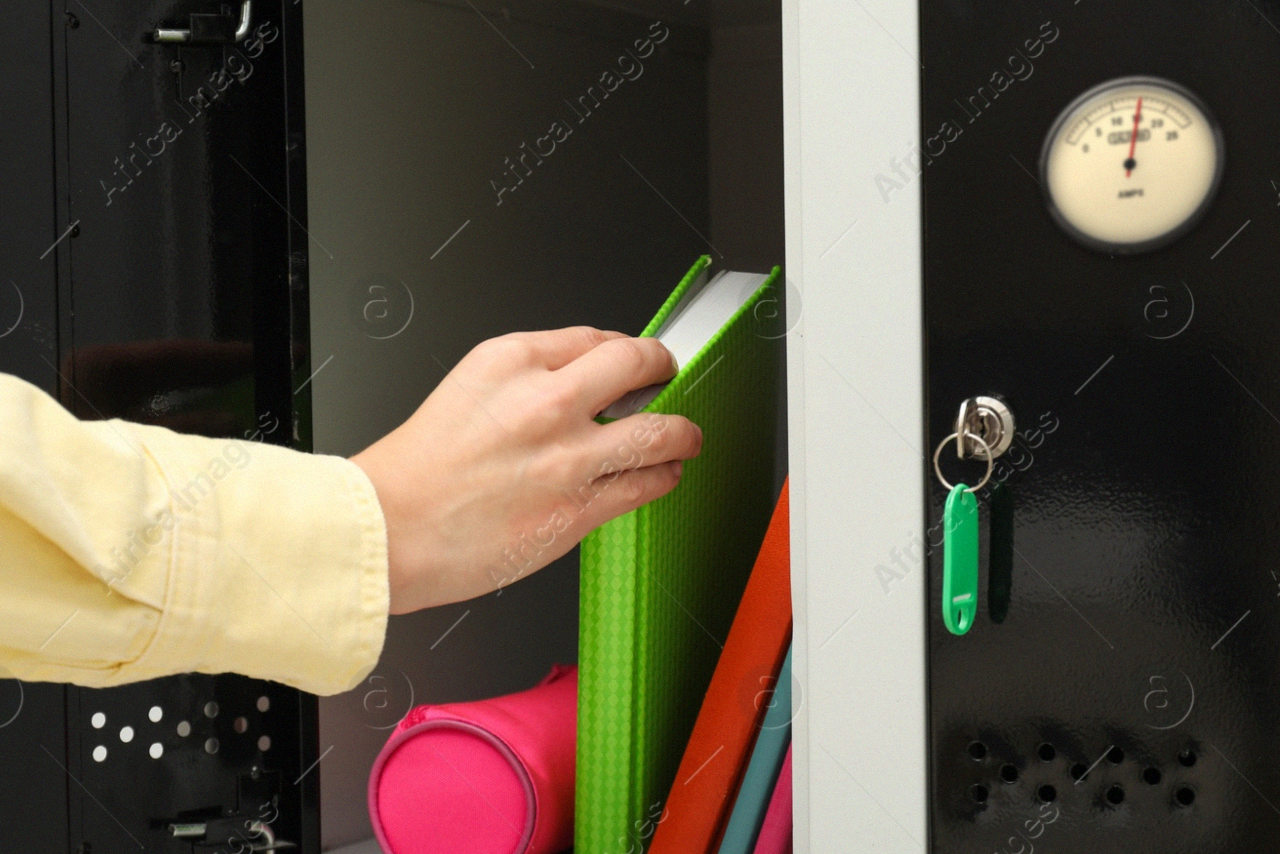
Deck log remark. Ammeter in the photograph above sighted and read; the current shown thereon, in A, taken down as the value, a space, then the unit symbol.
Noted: 15 A
